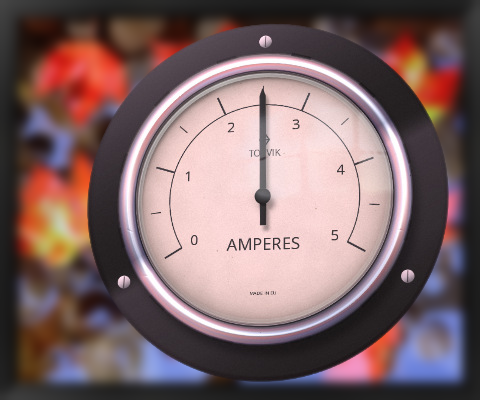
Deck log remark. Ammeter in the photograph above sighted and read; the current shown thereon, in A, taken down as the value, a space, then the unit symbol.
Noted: 2.5 A
